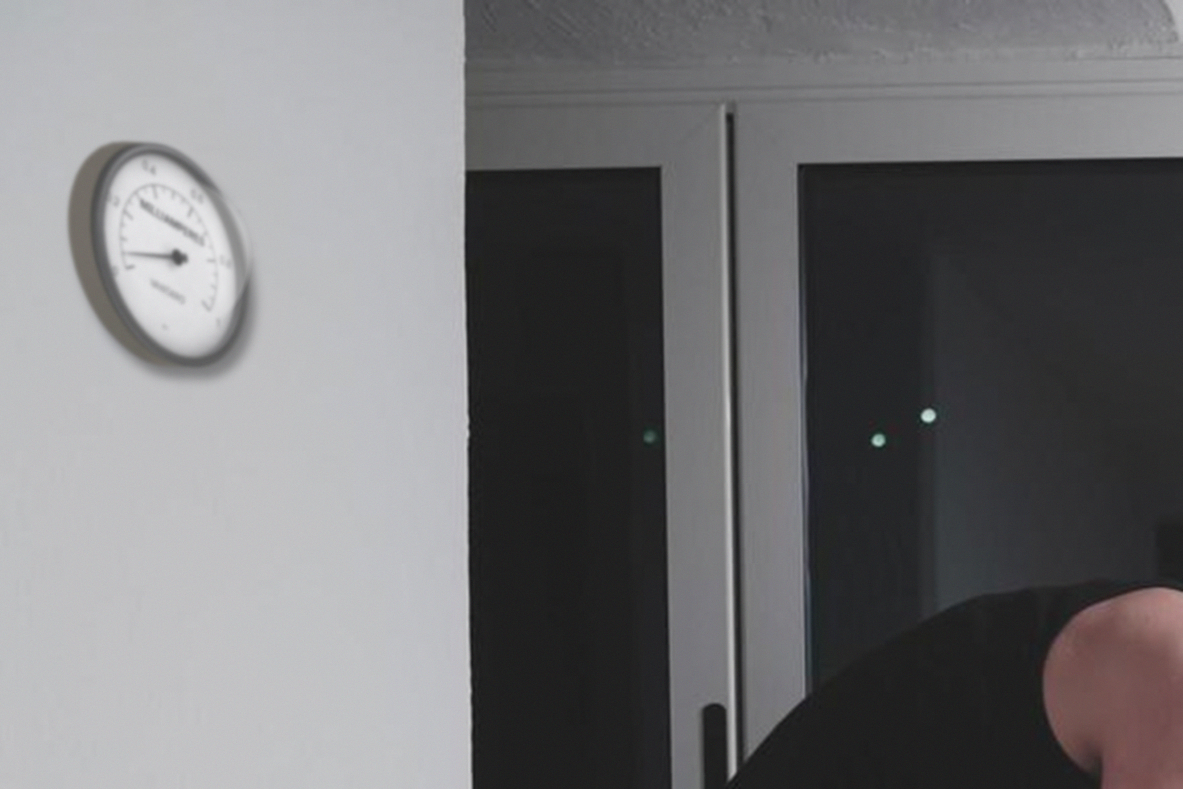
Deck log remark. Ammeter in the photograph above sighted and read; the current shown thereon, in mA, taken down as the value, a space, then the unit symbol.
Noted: 0.05 mA
